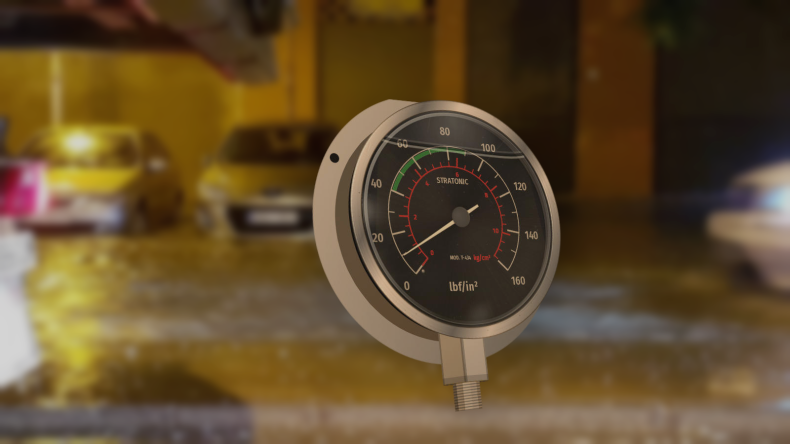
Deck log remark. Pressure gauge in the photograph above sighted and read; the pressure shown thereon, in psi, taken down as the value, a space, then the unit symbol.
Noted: 10 psi
